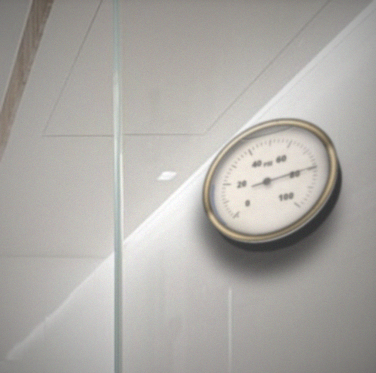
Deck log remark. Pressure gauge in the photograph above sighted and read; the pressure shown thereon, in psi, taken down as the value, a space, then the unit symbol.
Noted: 80 psi
